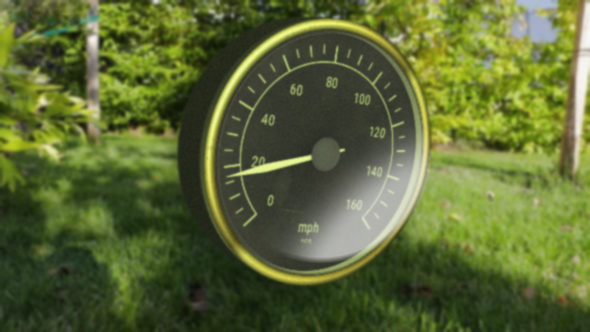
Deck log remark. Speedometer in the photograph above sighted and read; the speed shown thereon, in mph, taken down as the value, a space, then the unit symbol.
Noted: 17.5 mph
